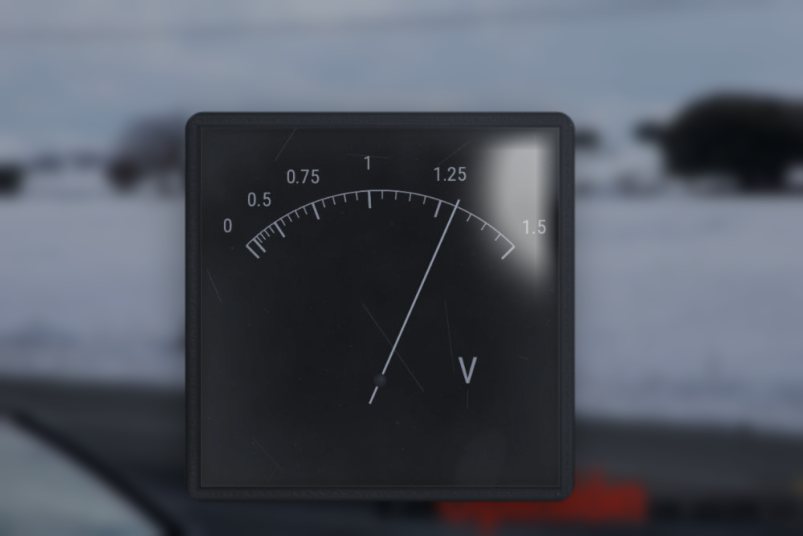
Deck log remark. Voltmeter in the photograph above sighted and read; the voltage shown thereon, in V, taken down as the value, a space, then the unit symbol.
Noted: 1.3 V
